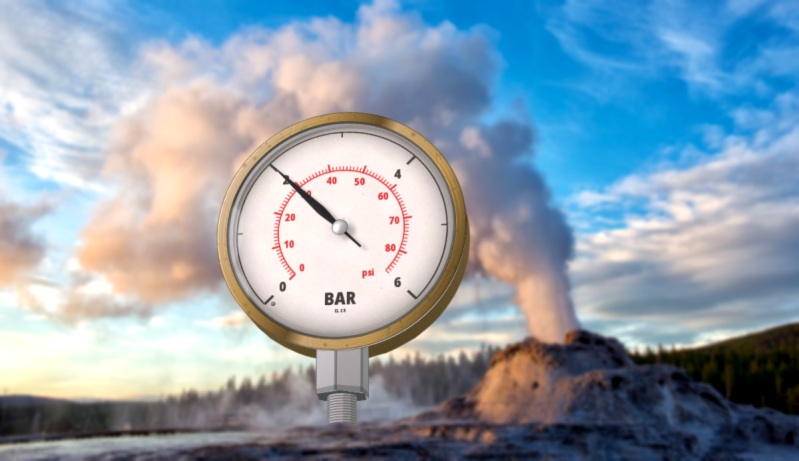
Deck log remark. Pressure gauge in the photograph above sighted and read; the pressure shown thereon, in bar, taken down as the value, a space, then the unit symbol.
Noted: 2 bar
